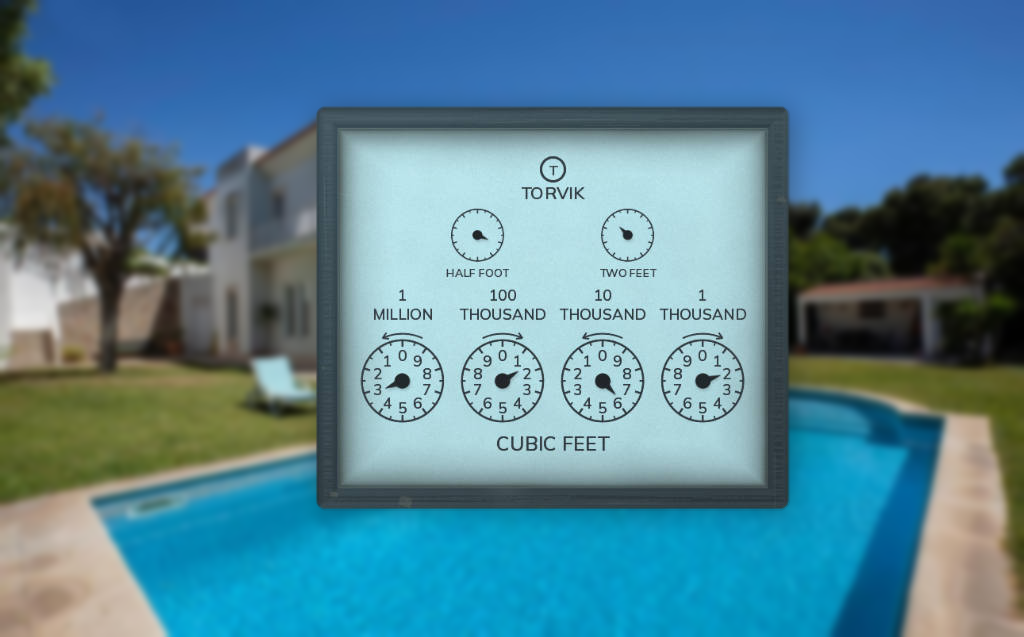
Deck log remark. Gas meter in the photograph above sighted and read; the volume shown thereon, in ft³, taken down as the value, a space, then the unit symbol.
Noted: 316200 ft³
